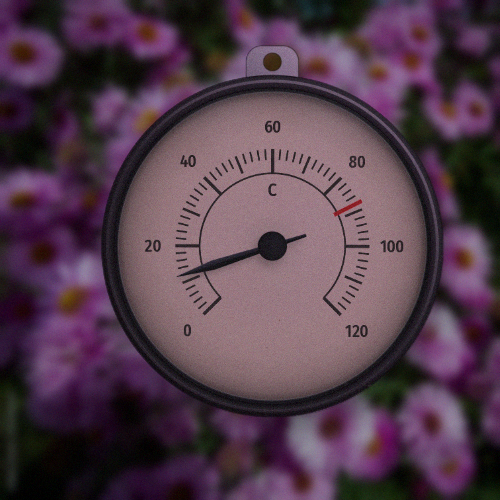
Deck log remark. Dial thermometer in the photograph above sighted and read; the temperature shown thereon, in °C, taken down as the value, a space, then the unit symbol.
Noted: 12 °C
